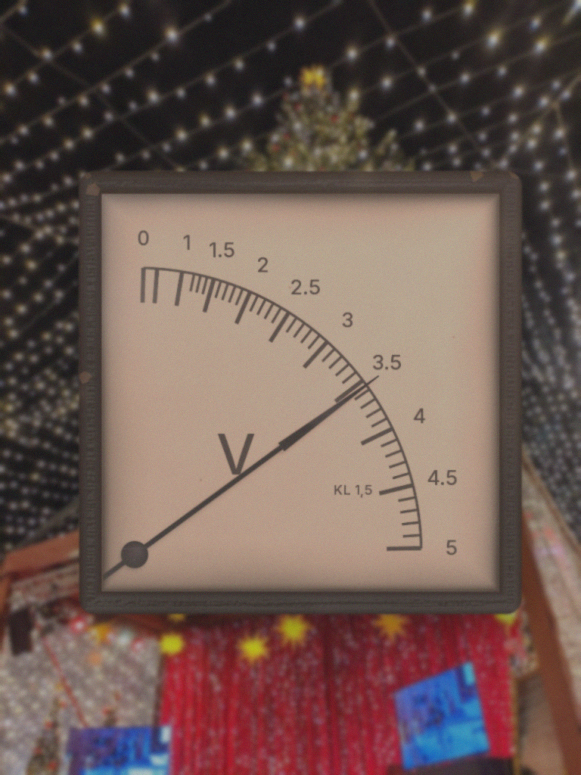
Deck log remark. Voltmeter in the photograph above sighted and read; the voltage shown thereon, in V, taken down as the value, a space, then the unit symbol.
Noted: 3.55 V
